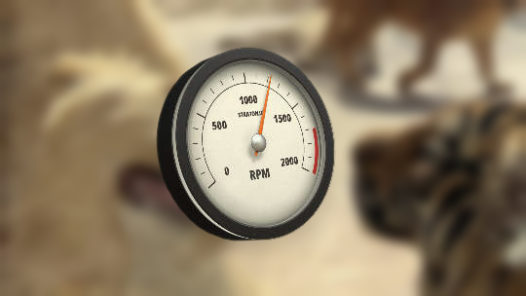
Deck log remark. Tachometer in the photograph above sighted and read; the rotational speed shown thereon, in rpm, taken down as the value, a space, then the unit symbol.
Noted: 1200 rpm
